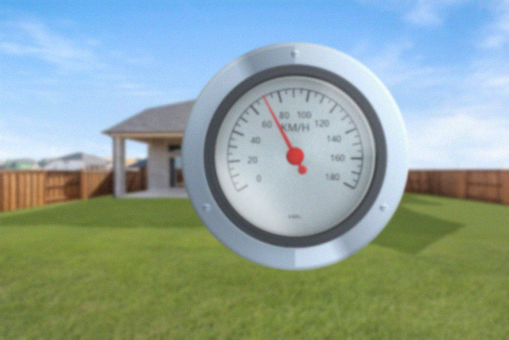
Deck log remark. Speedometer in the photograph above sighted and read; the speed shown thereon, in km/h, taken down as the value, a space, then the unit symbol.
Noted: 70 km/h
